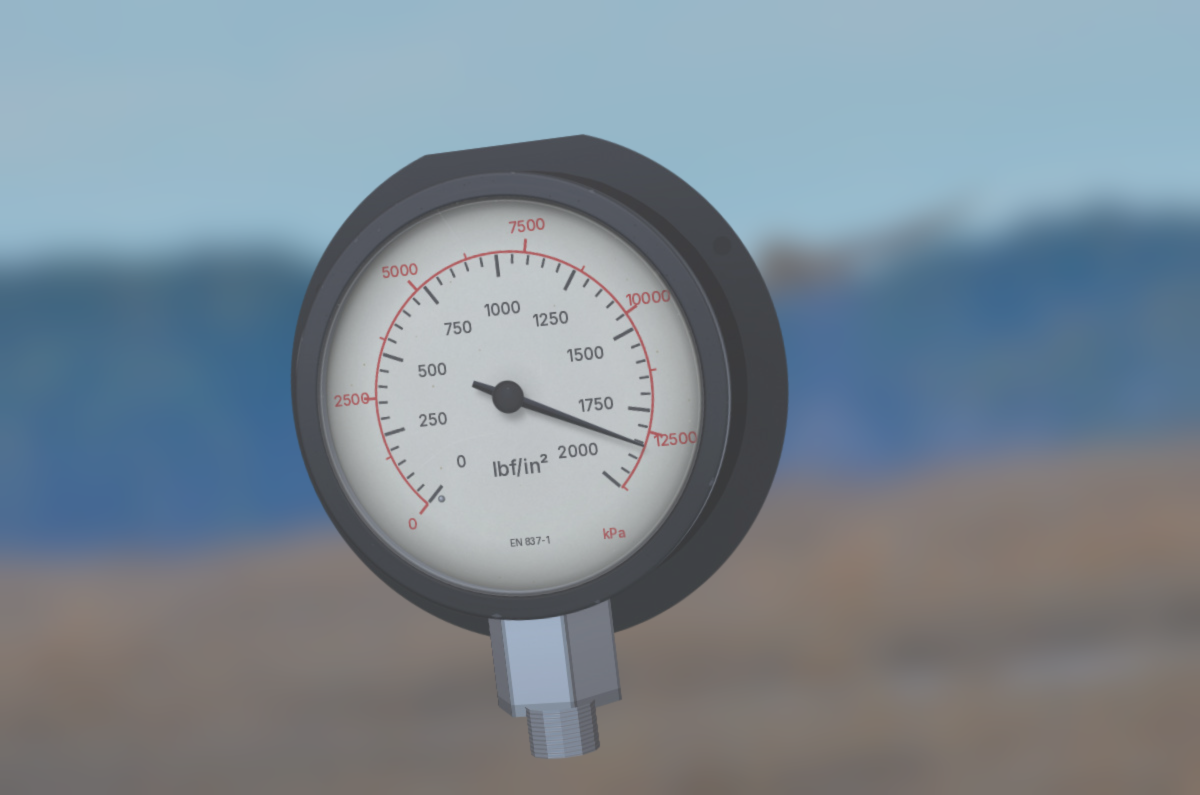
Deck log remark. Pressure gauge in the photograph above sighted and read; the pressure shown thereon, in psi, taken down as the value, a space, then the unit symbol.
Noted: 1850 psi
